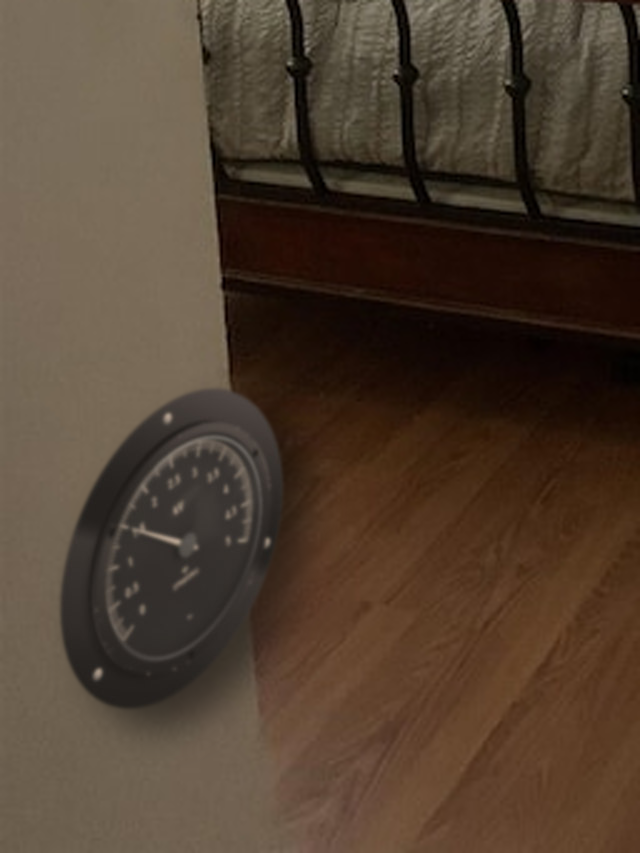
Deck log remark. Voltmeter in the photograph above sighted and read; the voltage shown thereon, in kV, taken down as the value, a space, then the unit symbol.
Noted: 1.5 kV
